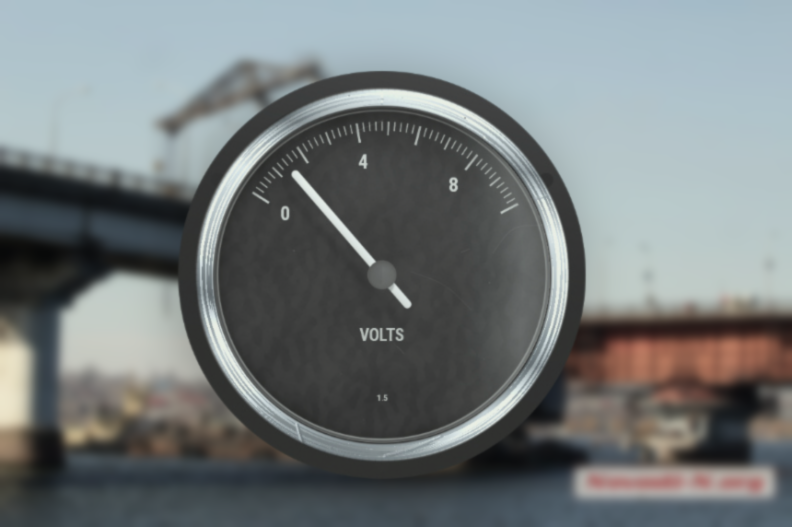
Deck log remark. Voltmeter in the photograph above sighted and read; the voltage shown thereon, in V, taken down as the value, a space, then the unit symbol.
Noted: 1.4 V
